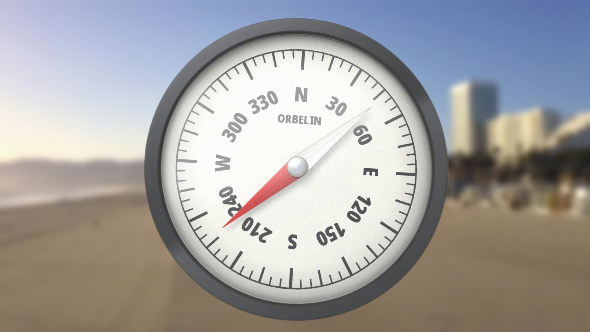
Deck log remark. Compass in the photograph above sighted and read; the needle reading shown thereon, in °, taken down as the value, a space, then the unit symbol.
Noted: 227.5 °
